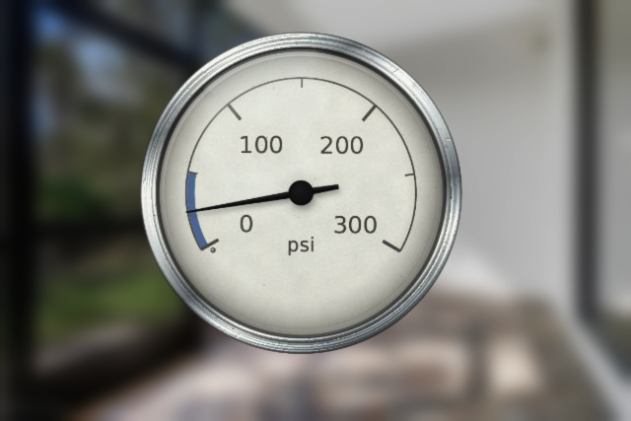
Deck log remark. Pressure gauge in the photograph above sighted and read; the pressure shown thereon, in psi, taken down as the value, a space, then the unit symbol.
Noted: 25 psi
